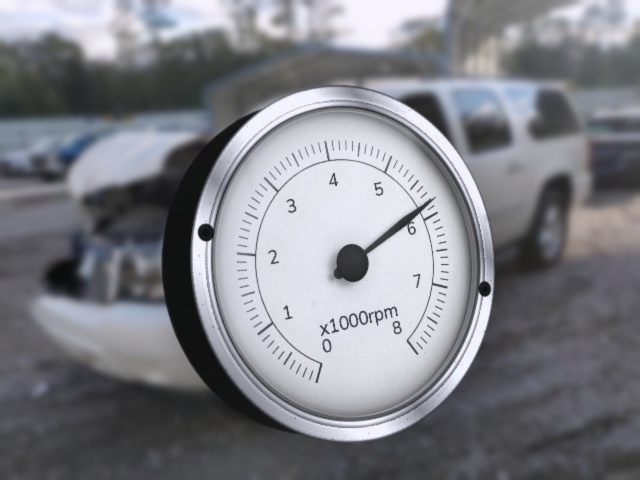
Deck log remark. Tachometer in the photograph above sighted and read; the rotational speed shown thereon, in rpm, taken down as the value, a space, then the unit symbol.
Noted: 5800 rpm
